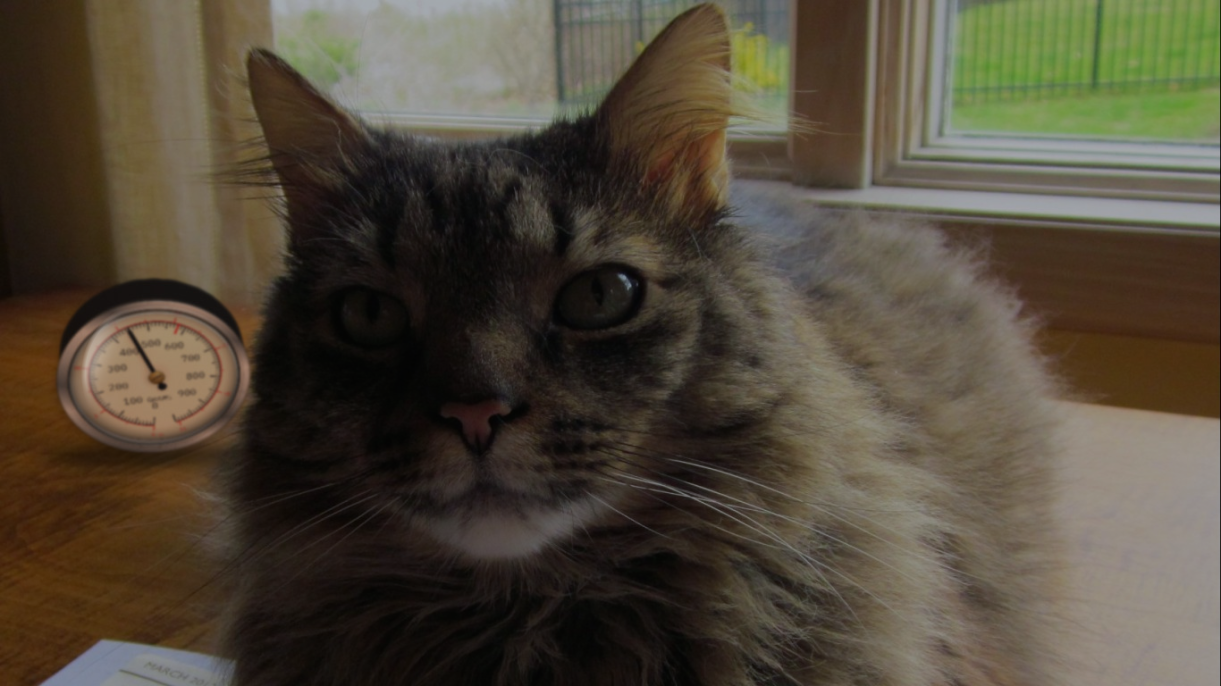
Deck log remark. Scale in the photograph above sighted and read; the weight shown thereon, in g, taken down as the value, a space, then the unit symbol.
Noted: 450 g
